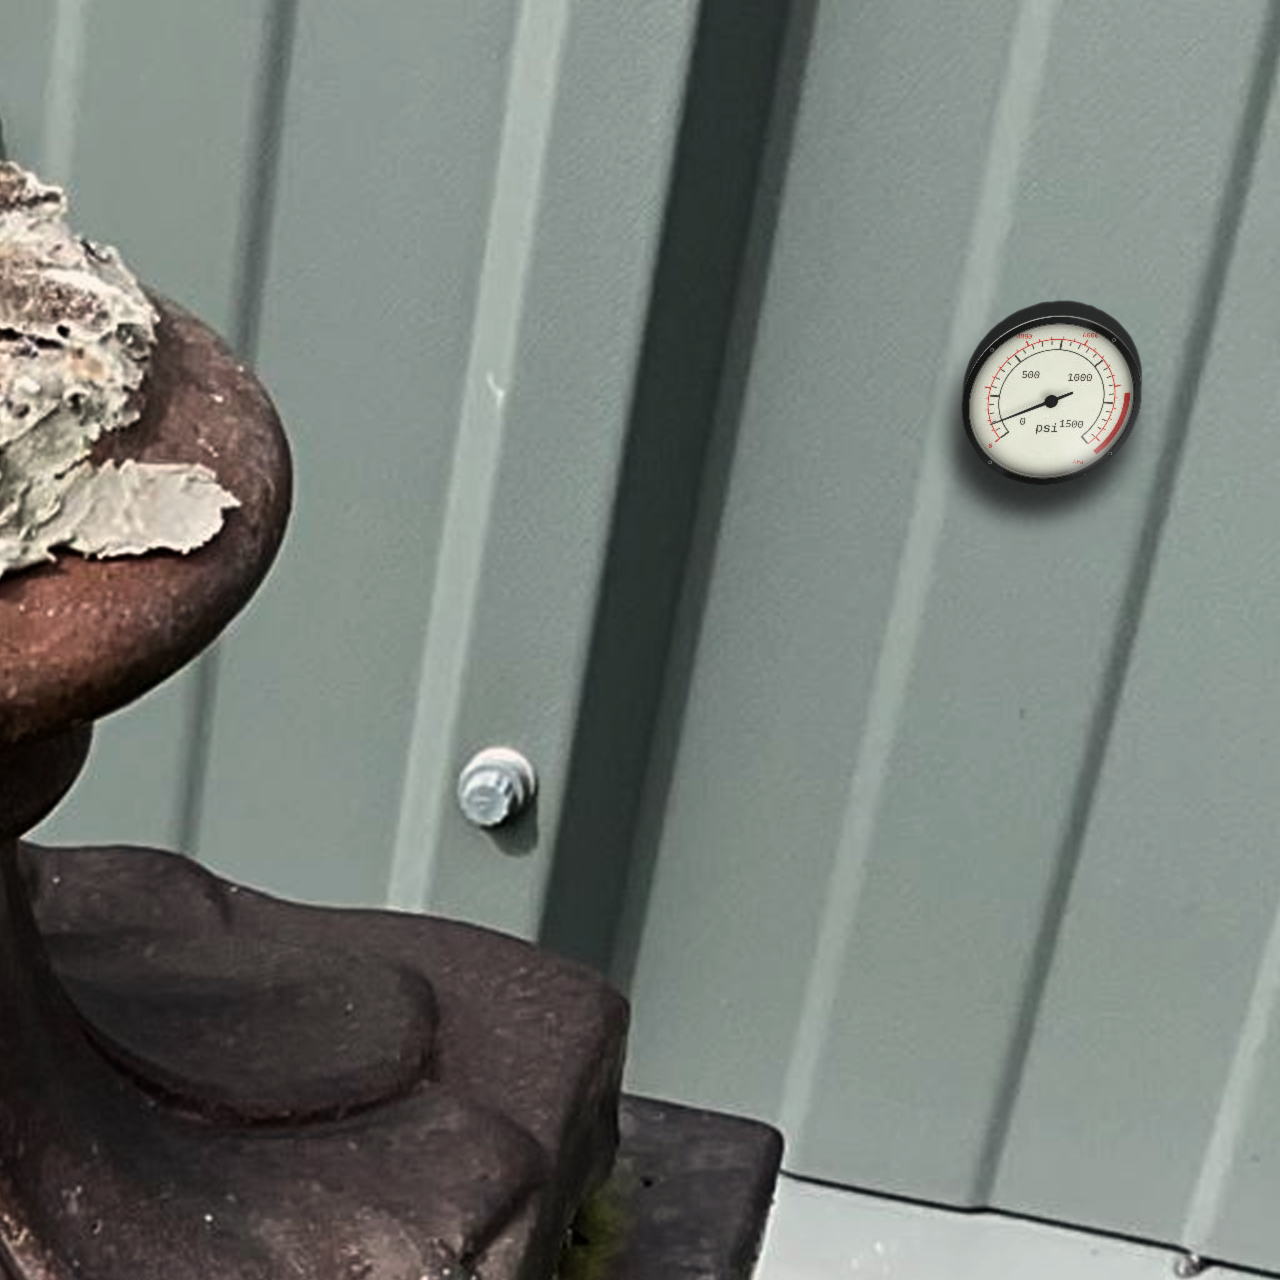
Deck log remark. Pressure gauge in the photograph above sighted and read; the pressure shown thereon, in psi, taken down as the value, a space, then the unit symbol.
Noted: 100 psi
